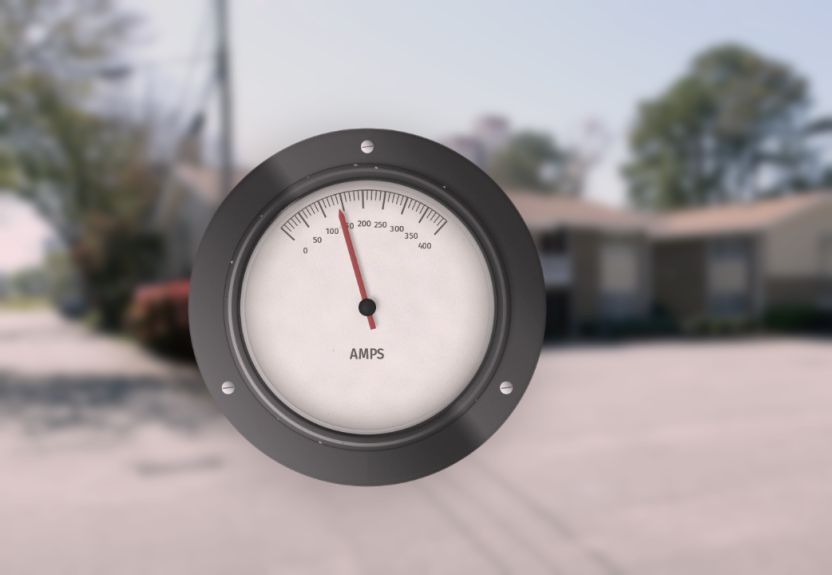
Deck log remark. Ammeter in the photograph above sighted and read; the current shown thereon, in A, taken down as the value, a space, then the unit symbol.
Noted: 140 A
